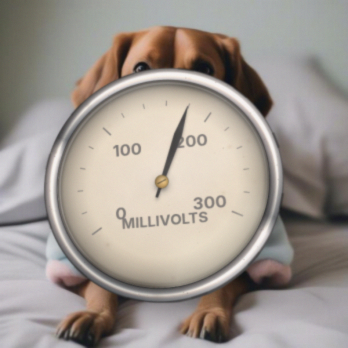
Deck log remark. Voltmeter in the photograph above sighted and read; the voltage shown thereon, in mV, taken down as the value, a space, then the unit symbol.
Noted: 180 mV
